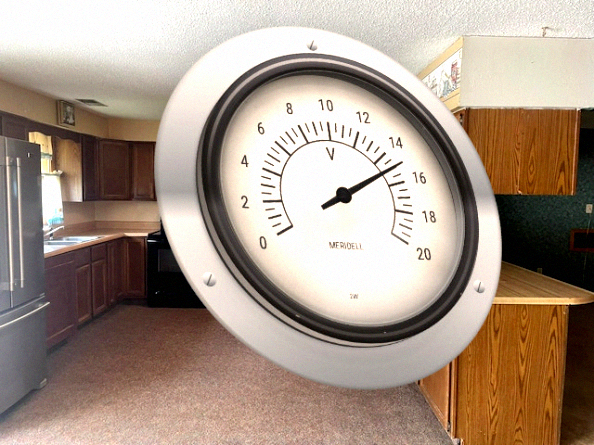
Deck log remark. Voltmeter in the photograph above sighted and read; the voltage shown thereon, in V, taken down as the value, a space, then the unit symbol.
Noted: 15 V
